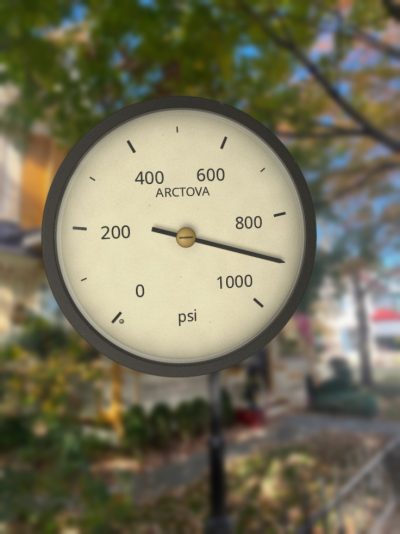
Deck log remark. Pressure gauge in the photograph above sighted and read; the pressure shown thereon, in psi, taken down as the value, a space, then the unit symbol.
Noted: 900 psi
